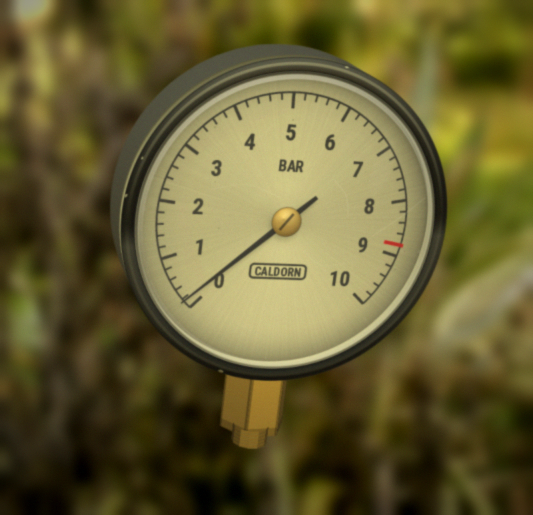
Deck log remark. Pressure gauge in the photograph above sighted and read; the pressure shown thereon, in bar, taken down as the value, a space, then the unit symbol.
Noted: 0.2 bar
